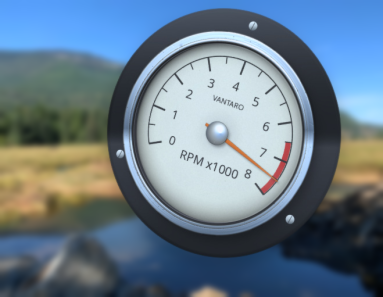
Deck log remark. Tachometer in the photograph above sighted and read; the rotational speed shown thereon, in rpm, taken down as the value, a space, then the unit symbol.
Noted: 7500 rpm
